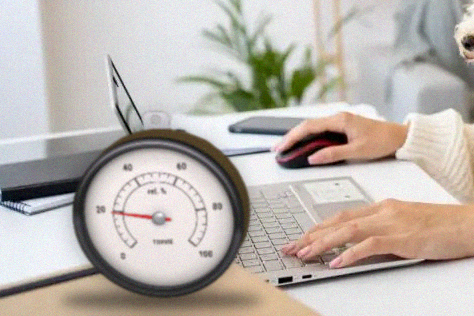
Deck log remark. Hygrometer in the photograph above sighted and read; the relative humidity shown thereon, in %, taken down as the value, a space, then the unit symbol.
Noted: 20 %
